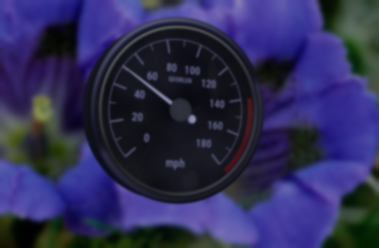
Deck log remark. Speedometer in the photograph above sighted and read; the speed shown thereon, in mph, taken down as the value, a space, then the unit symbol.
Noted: 50 mph
